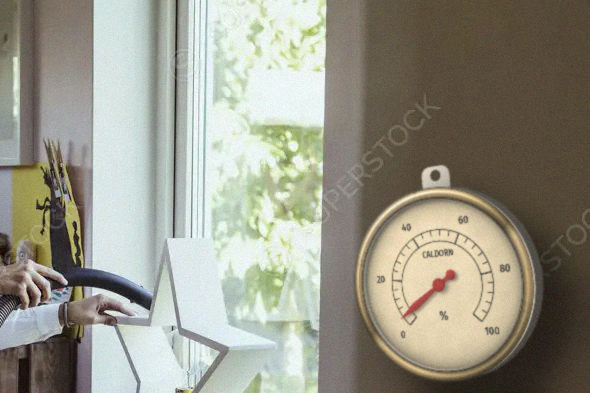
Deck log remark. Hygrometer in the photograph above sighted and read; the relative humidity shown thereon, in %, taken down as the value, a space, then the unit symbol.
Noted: 4 %
